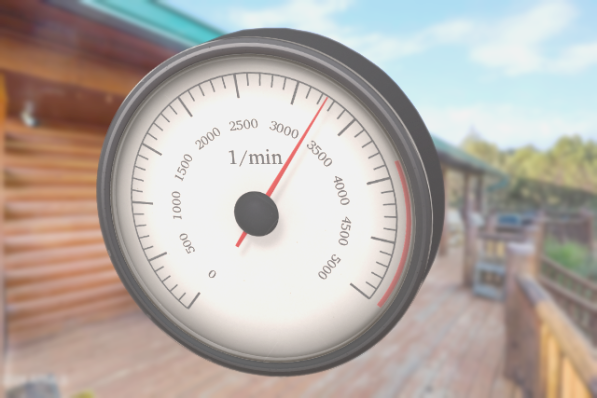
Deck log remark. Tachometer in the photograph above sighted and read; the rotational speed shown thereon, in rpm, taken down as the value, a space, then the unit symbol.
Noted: 3250 rpm
